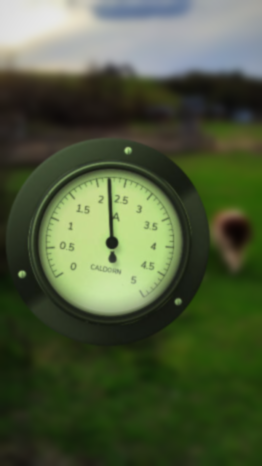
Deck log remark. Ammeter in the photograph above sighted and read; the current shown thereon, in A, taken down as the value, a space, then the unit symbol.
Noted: 2.2 A
